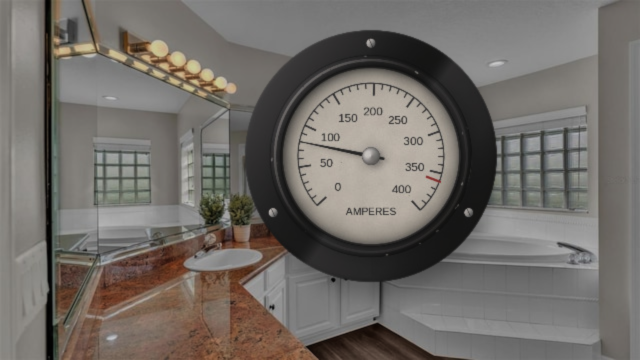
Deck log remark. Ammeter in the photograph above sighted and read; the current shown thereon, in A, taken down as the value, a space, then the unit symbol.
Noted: 80 A
